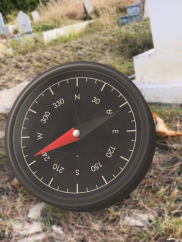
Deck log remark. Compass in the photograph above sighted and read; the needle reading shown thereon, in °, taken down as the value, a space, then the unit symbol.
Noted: 245 °
